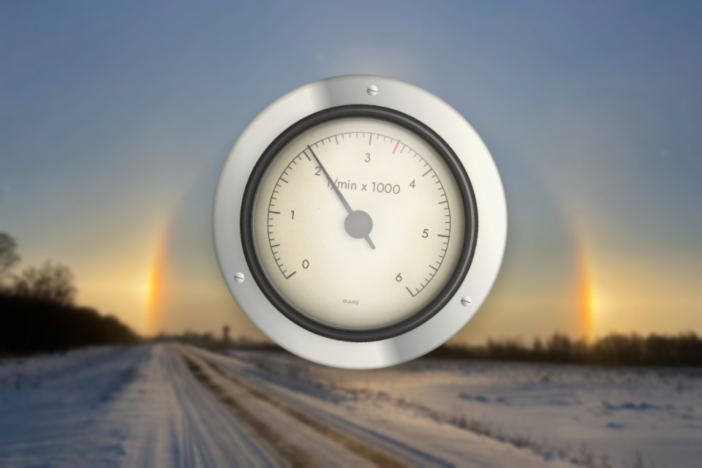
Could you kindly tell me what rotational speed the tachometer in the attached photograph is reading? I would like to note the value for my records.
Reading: 2100 rpm
